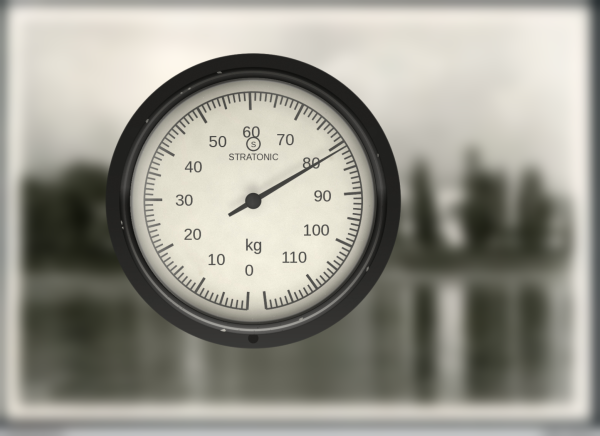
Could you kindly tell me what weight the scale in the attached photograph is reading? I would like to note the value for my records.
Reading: 81 kg
